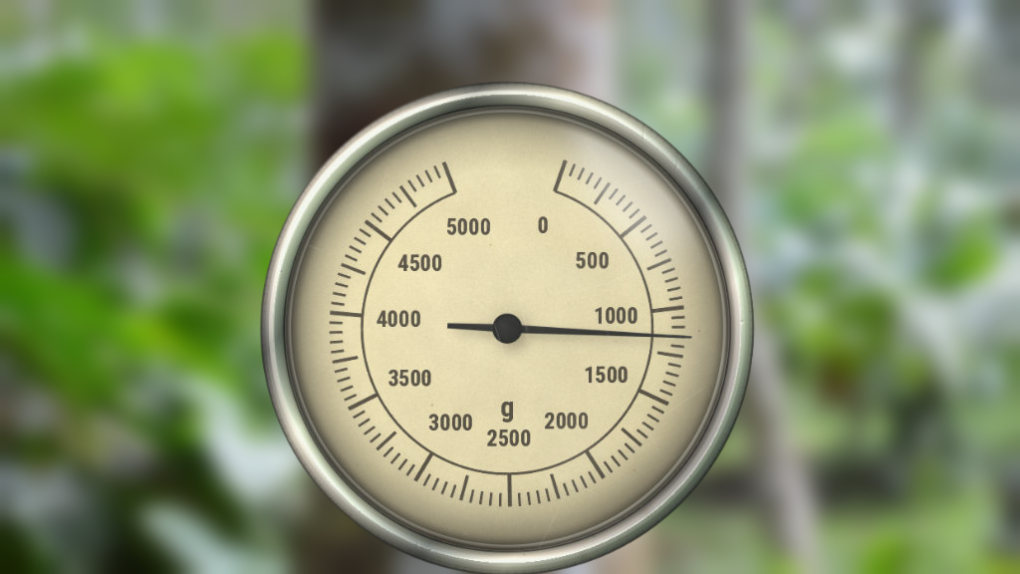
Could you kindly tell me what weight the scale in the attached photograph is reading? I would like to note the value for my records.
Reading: 1150 g
